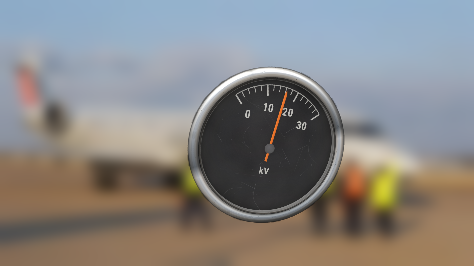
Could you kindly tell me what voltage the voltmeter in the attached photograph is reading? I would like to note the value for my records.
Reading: 16 kV
